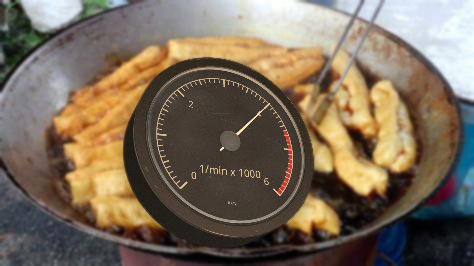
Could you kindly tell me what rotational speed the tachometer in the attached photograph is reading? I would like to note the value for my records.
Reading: 4000 rpm
